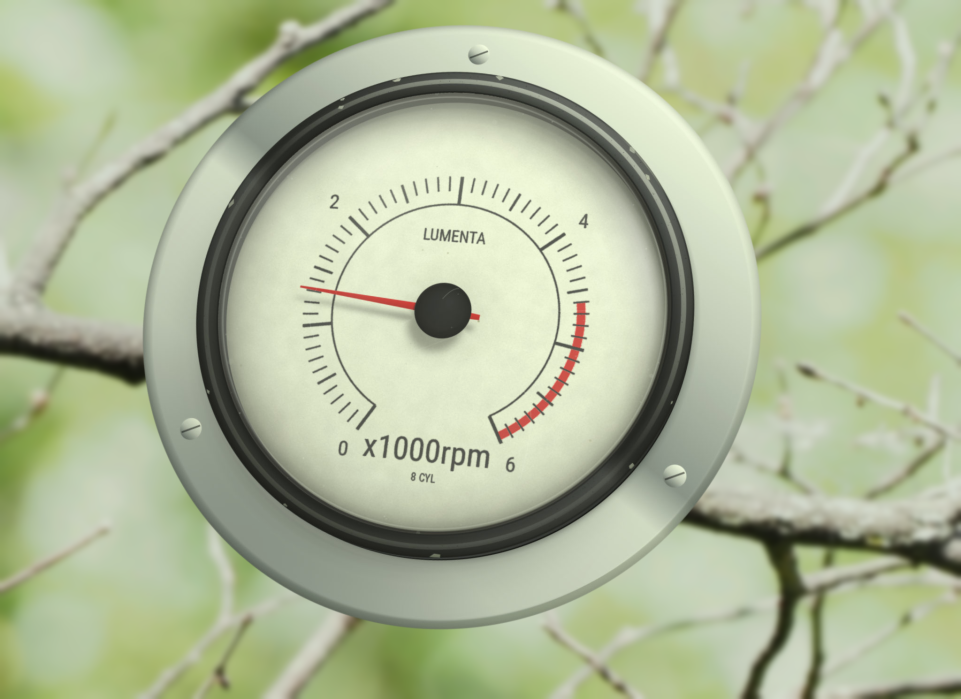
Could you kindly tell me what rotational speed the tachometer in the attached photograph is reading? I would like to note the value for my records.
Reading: 1300 rpm
